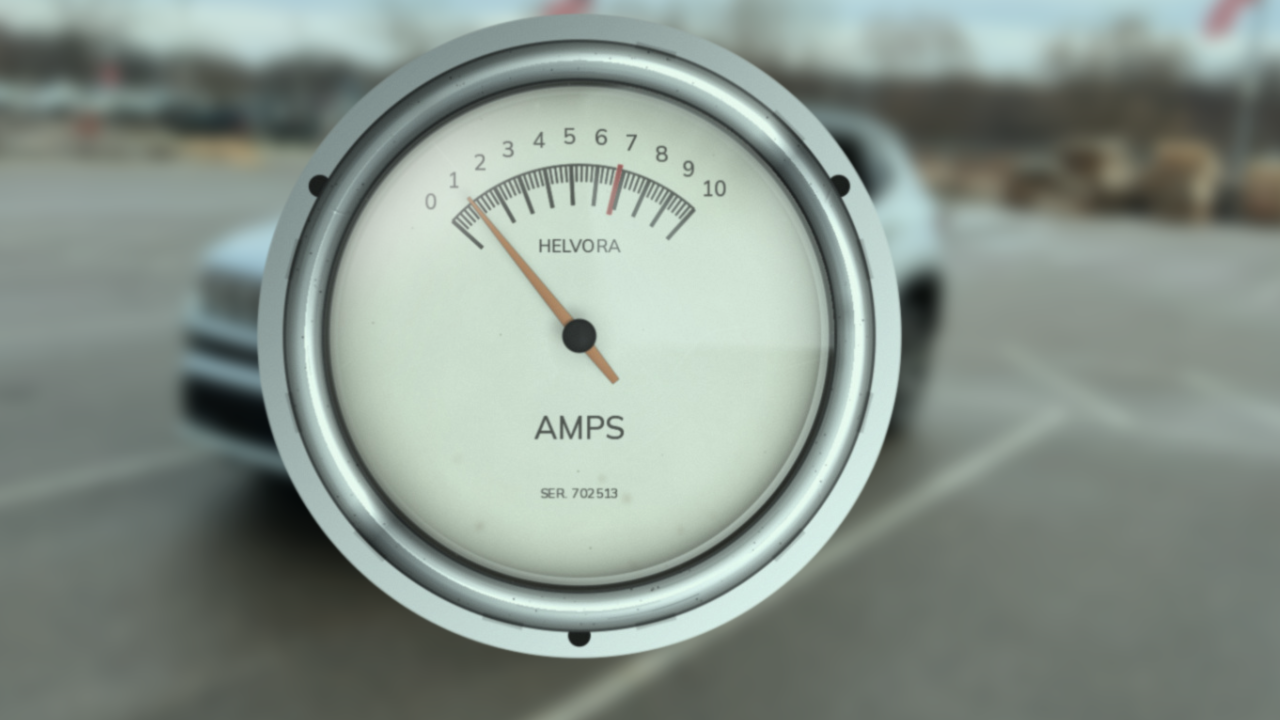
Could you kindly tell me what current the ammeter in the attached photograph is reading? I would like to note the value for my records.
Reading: 1 A
